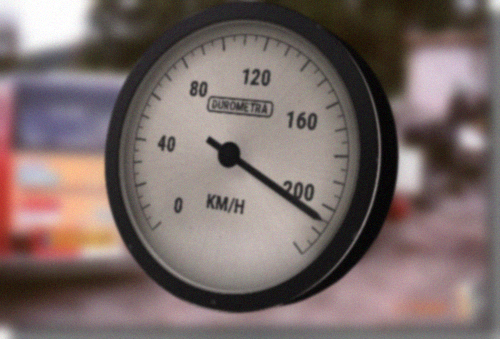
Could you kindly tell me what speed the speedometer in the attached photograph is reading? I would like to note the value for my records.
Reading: 205 km/h
